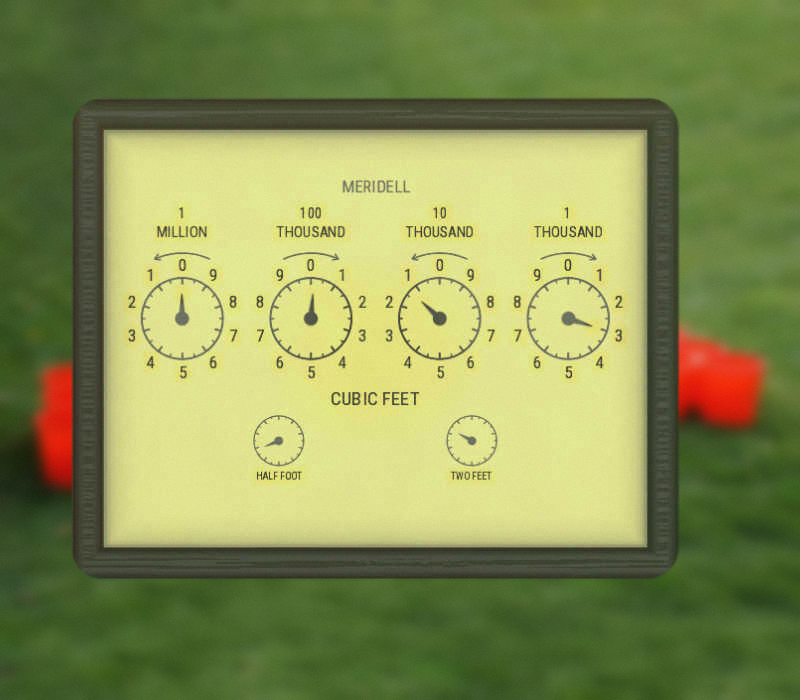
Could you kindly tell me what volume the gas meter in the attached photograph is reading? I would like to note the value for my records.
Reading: 1300 ft³
